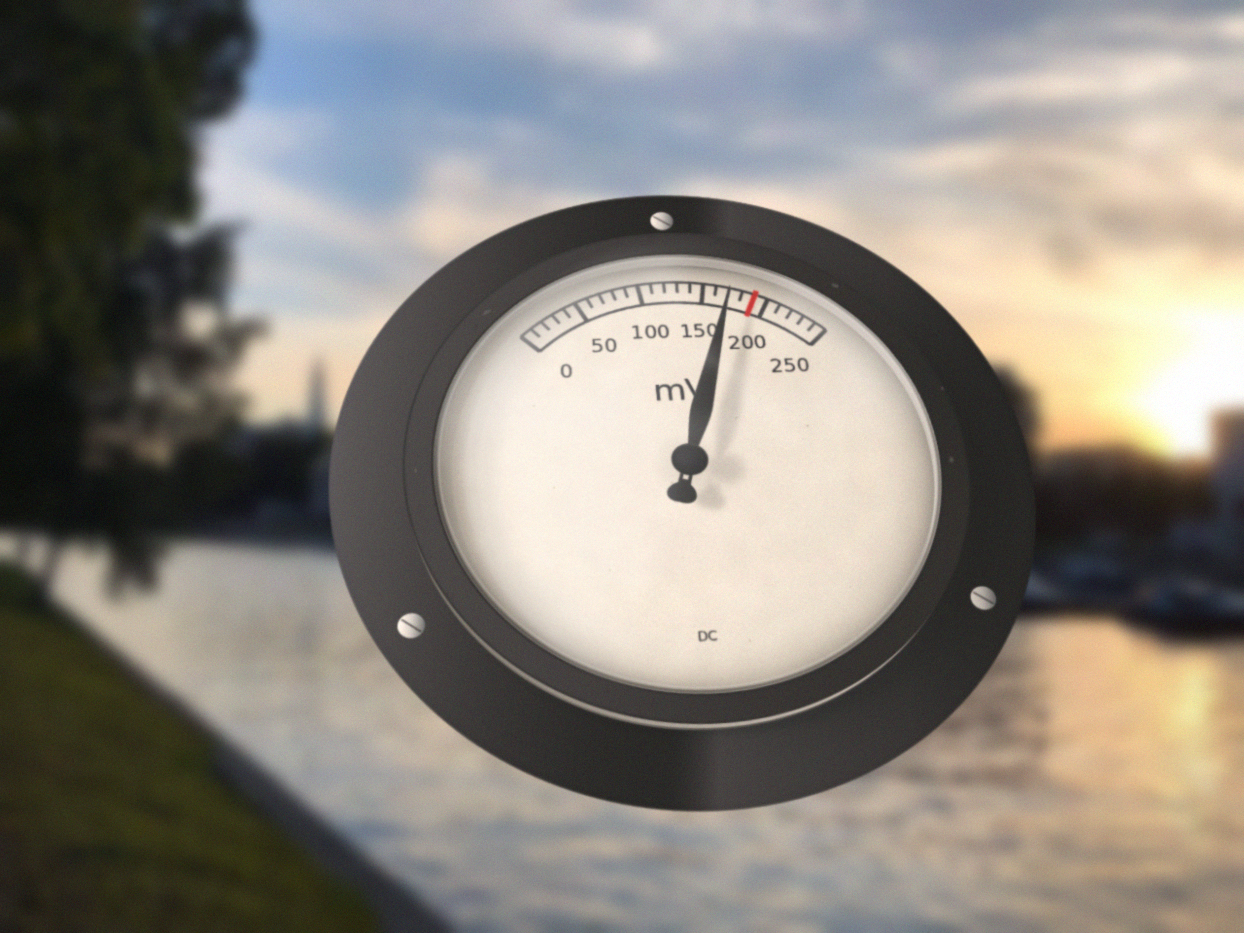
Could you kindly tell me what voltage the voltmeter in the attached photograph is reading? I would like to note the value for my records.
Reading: 170 mV
